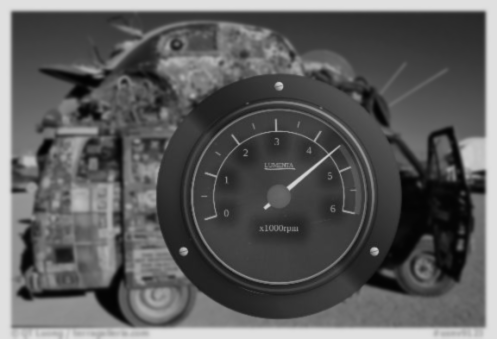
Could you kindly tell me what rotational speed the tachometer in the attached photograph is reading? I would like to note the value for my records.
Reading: 4500 rpm
